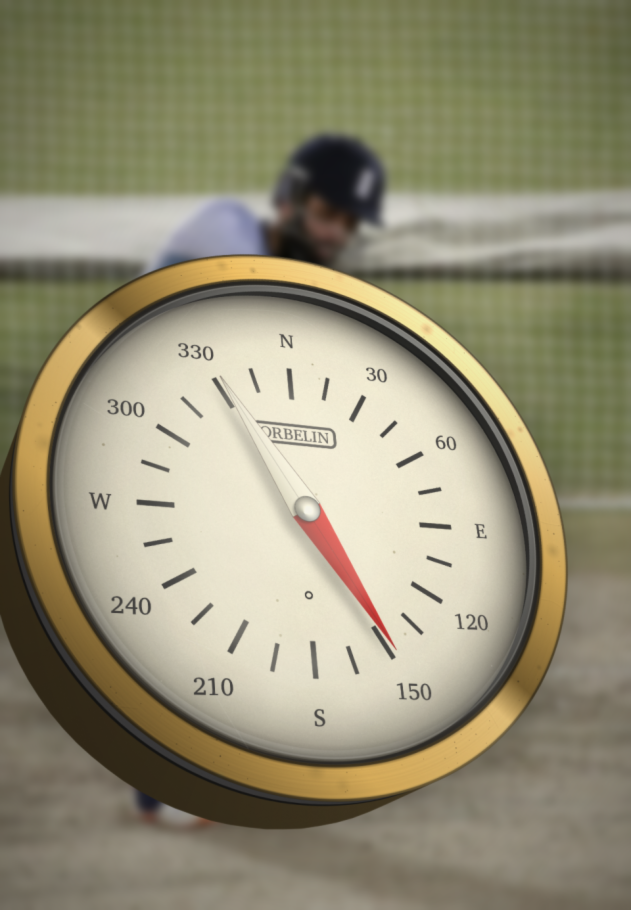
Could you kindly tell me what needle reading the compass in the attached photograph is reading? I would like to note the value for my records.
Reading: 150 °
